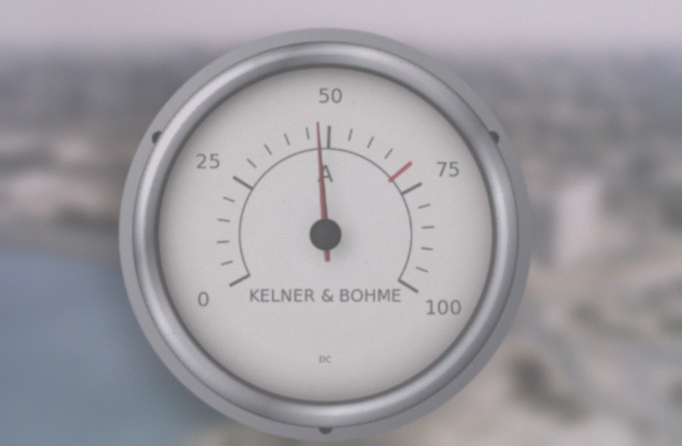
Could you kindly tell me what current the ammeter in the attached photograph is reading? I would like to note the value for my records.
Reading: 47.5 A
